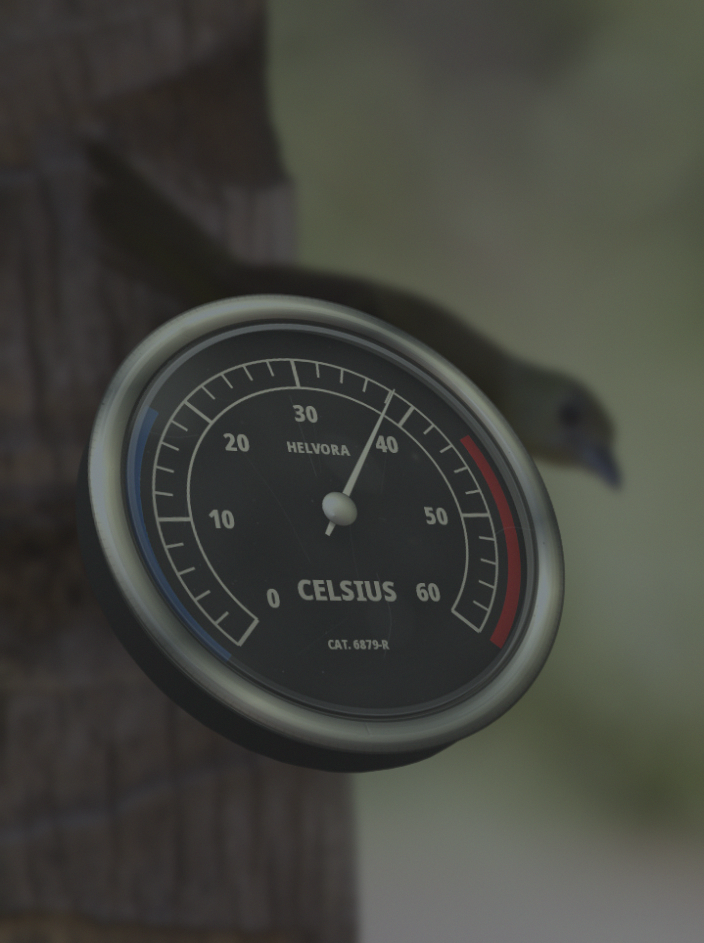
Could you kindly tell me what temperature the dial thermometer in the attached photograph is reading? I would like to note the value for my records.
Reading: 38 °C
